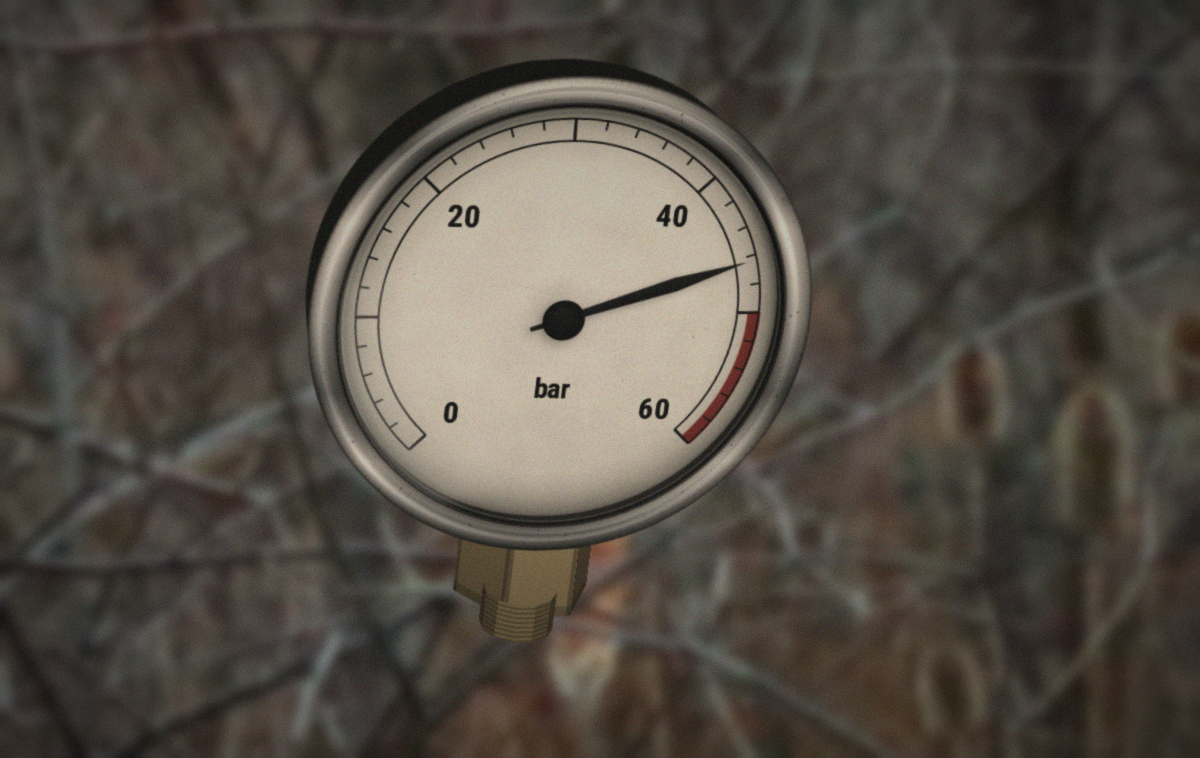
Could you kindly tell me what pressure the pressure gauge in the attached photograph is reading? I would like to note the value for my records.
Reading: 46 bar
